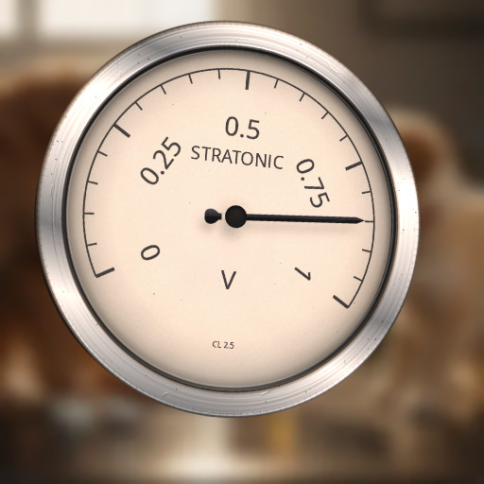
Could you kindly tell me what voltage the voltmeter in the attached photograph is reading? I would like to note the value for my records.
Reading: 0.85 V
